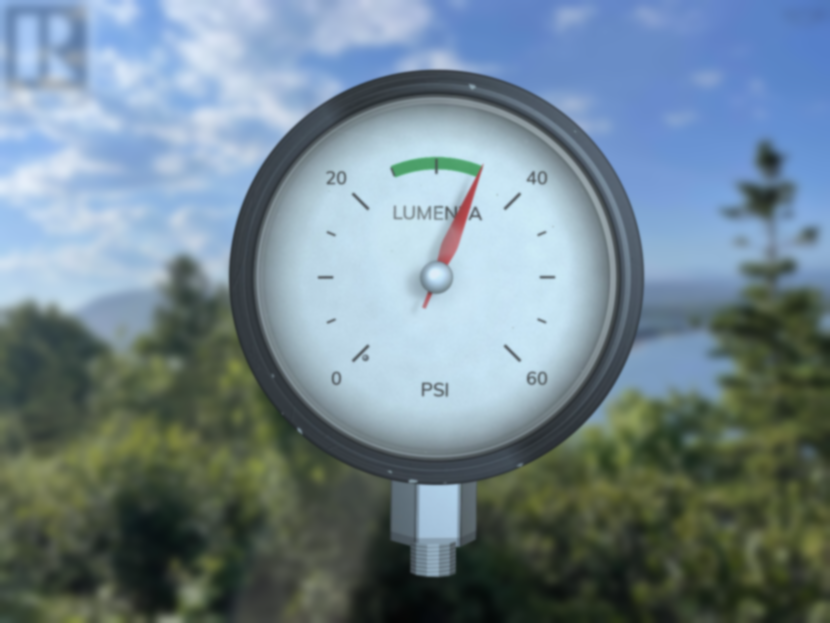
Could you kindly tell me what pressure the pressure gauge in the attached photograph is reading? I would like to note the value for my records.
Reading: 35 psi
